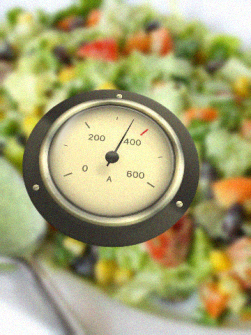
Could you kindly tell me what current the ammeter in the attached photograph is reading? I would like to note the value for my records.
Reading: 350 A
